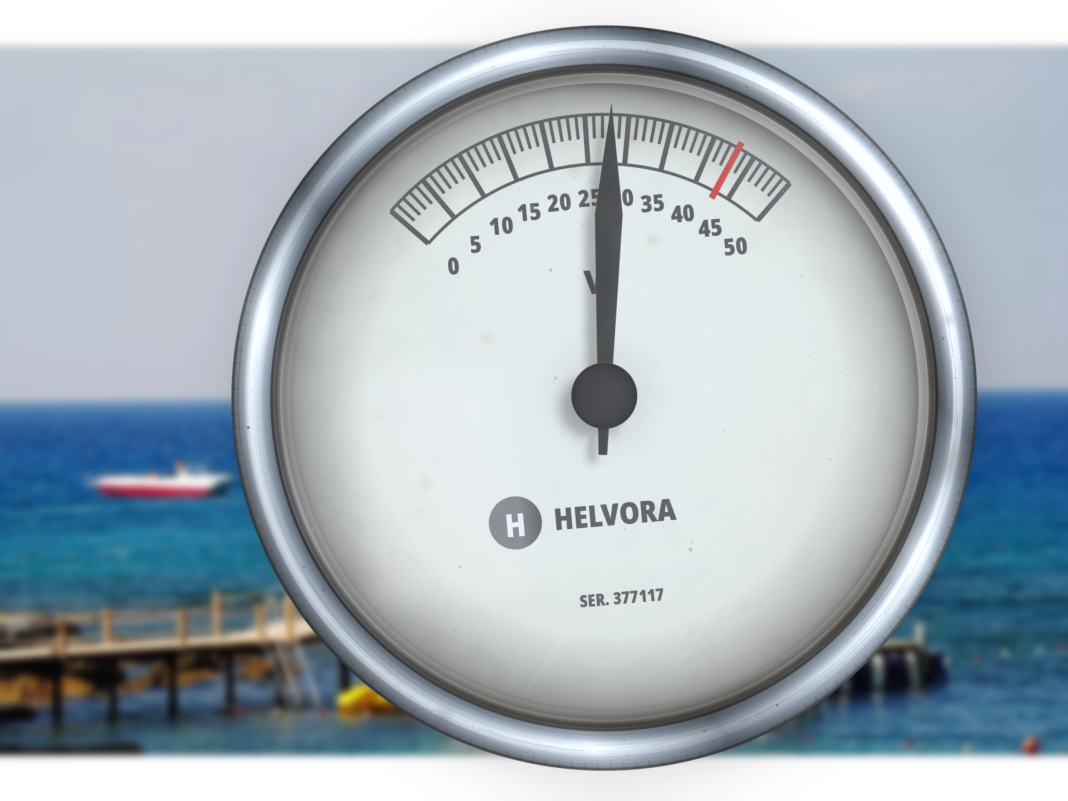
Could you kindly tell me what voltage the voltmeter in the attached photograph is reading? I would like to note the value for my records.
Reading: 28 V
